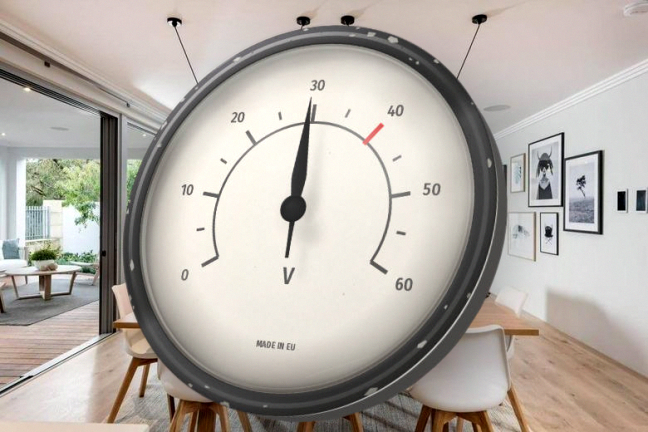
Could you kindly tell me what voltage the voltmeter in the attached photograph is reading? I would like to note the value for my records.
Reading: 30 V
